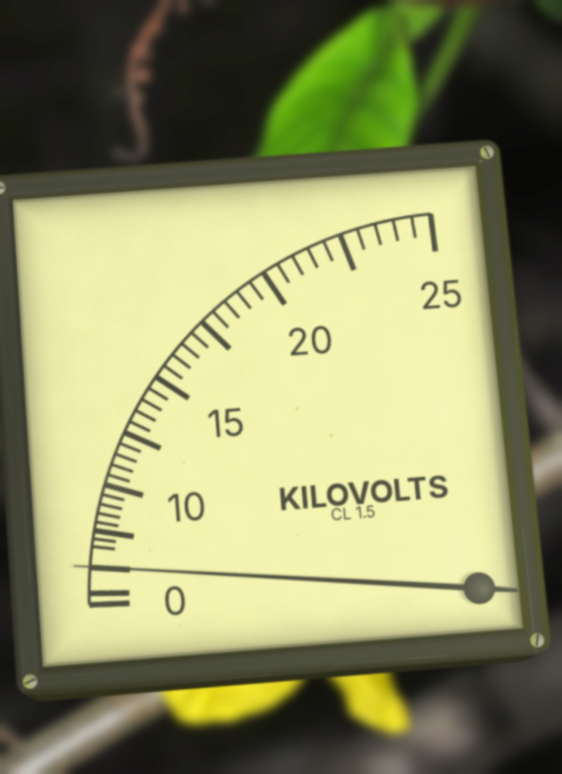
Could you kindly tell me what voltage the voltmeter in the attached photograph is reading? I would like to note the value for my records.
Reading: 5 kV
